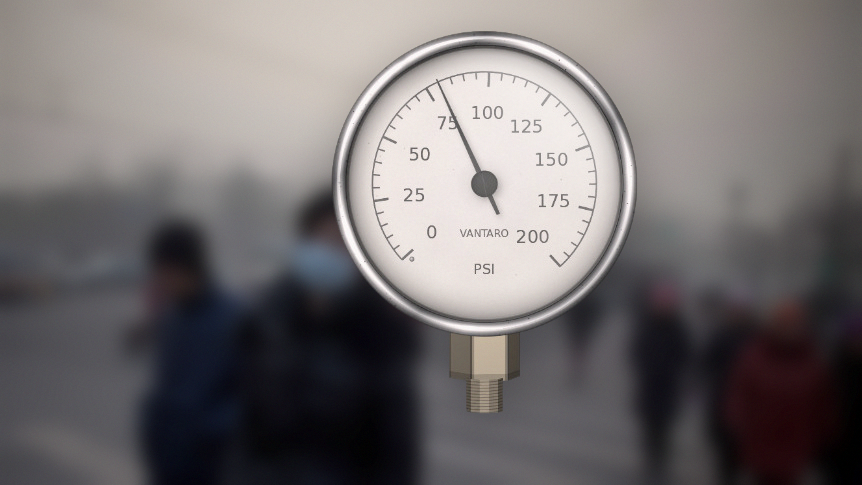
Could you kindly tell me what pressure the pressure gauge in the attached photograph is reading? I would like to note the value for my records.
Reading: 80 psi
